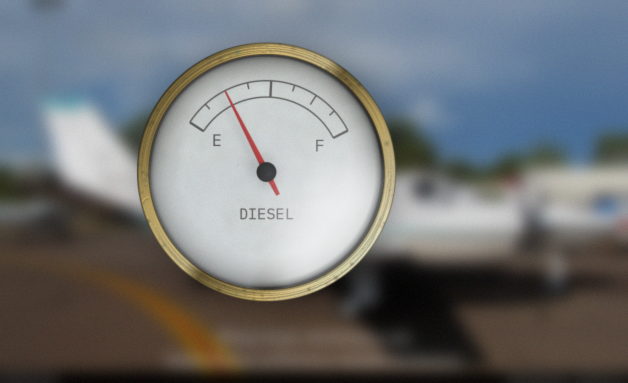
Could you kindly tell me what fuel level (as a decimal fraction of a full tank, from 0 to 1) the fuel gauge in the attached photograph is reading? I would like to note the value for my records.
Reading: 0.25
